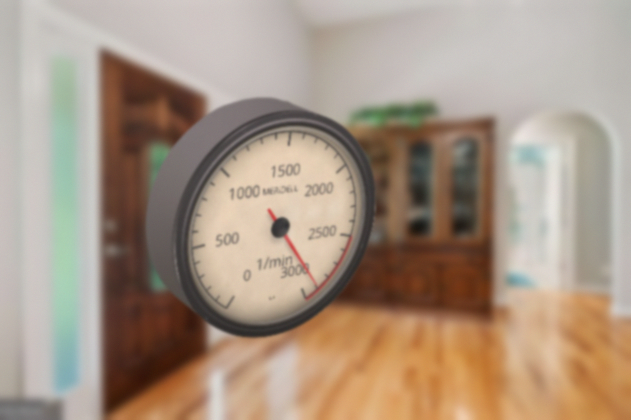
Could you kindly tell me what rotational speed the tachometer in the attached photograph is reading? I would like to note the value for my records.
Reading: 2900 rpm
